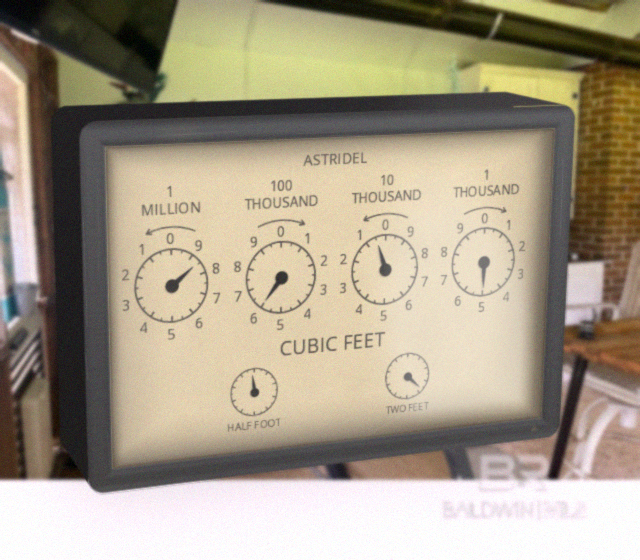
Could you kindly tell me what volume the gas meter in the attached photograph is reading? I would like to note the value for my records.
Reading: 860500 ft³
